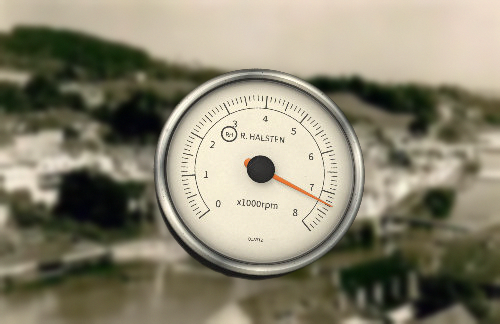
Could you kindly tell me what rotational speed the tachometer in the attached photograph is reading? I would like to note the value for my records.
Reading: 7300 rpm
